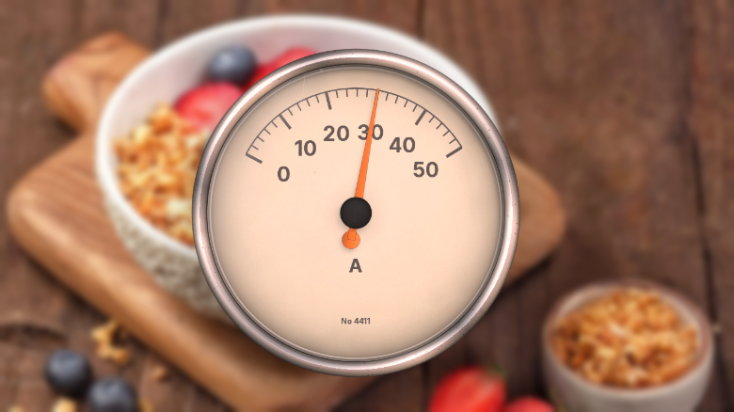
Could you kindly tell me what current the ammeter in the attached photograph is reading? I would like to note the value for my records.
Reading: 30 A
